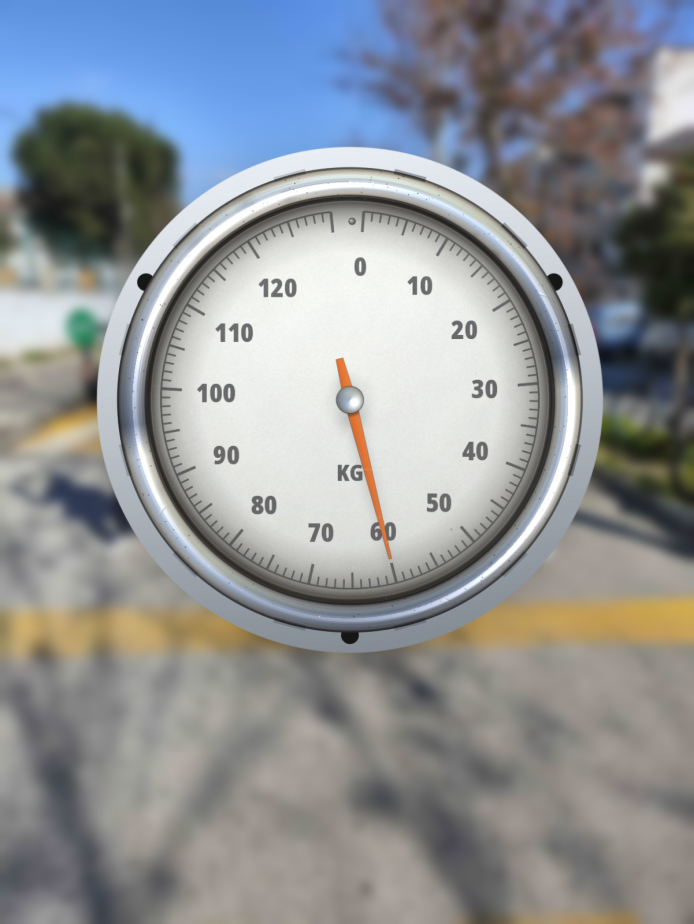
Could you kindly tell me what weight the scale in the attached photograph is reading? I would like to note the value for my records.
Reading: 60 kg
